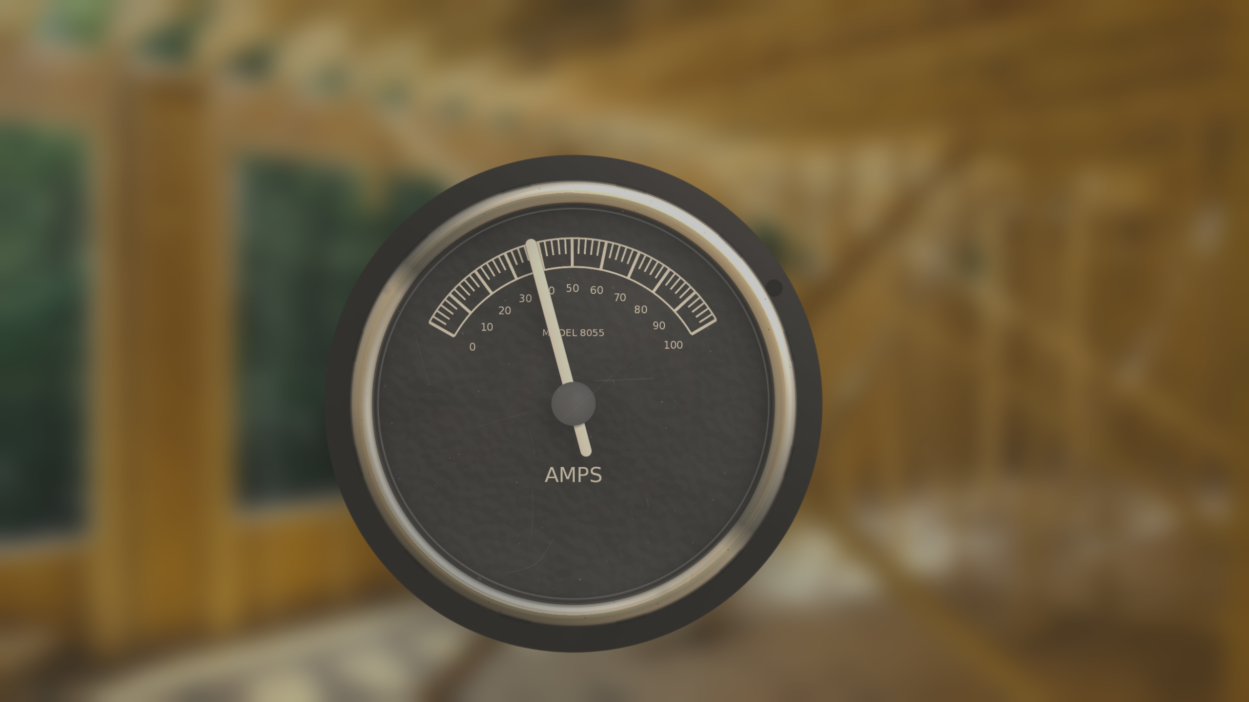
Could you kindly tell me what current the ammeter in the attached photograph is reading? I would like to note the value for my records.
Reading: 38 A
